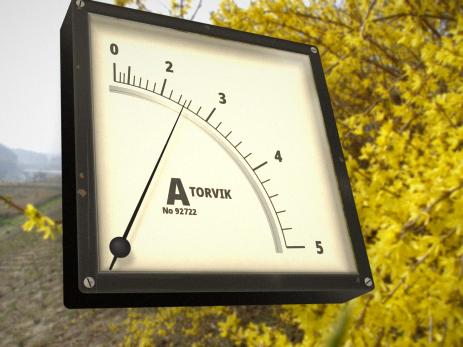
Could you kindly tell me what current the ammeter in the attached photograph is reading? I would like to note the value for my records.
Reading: 2.5 A
